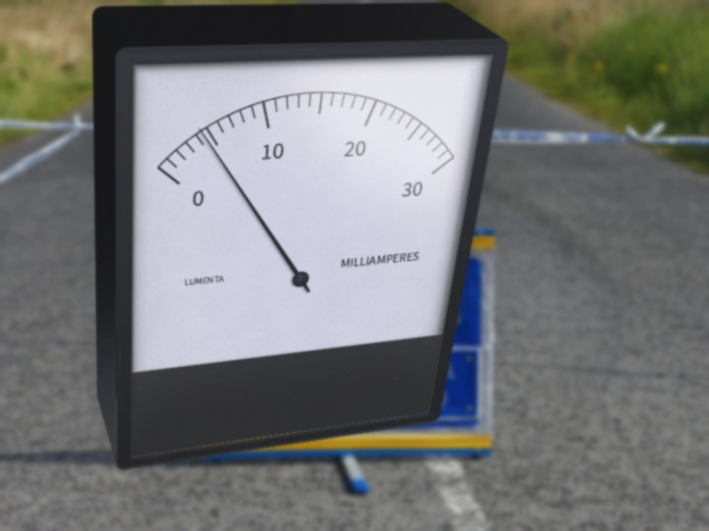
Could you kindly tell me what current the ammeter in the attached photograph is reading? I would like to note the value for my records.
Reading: 4.5 mA
